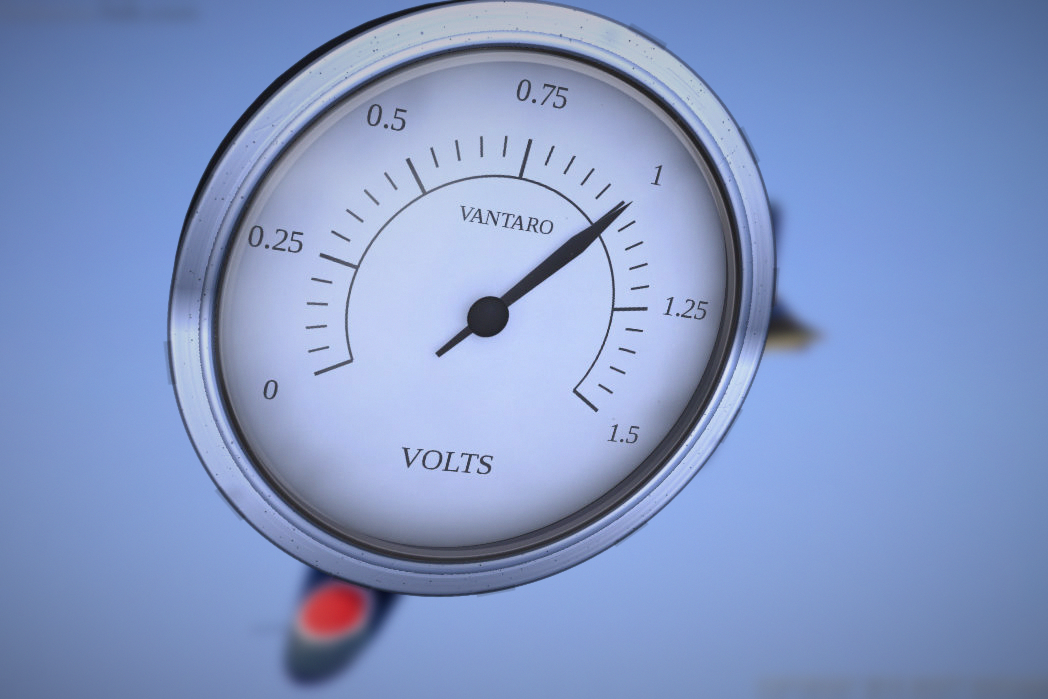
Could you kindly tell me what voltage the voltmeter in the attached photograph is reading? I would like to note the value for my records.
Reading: 1 V
